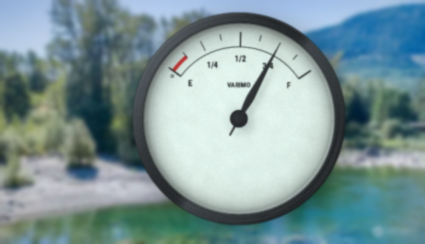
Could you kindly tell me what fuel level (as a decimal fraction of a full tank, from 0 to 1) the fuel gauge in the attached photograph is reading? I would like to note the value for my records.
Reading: 0.75
